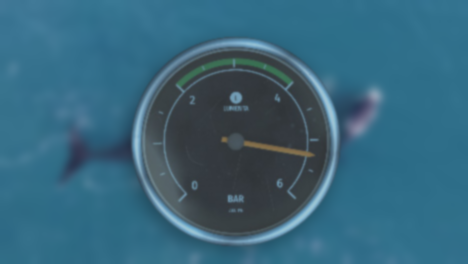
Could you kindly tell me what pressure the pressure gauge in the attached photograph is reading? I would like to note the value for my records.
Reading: 5.25 bar
